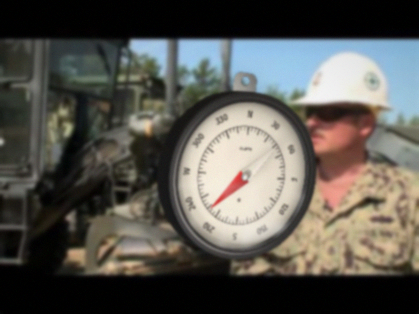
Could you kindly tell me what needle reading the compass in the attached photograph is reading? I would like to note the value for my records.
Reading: 225 °
